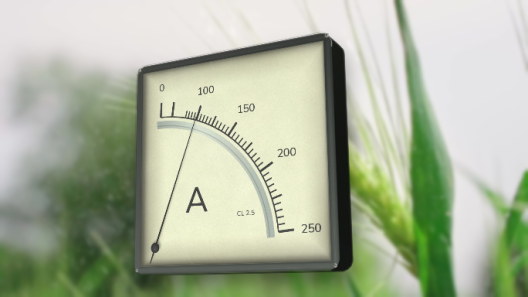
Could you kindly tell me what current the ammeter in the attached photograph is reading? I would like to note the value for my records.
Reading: 100 A
